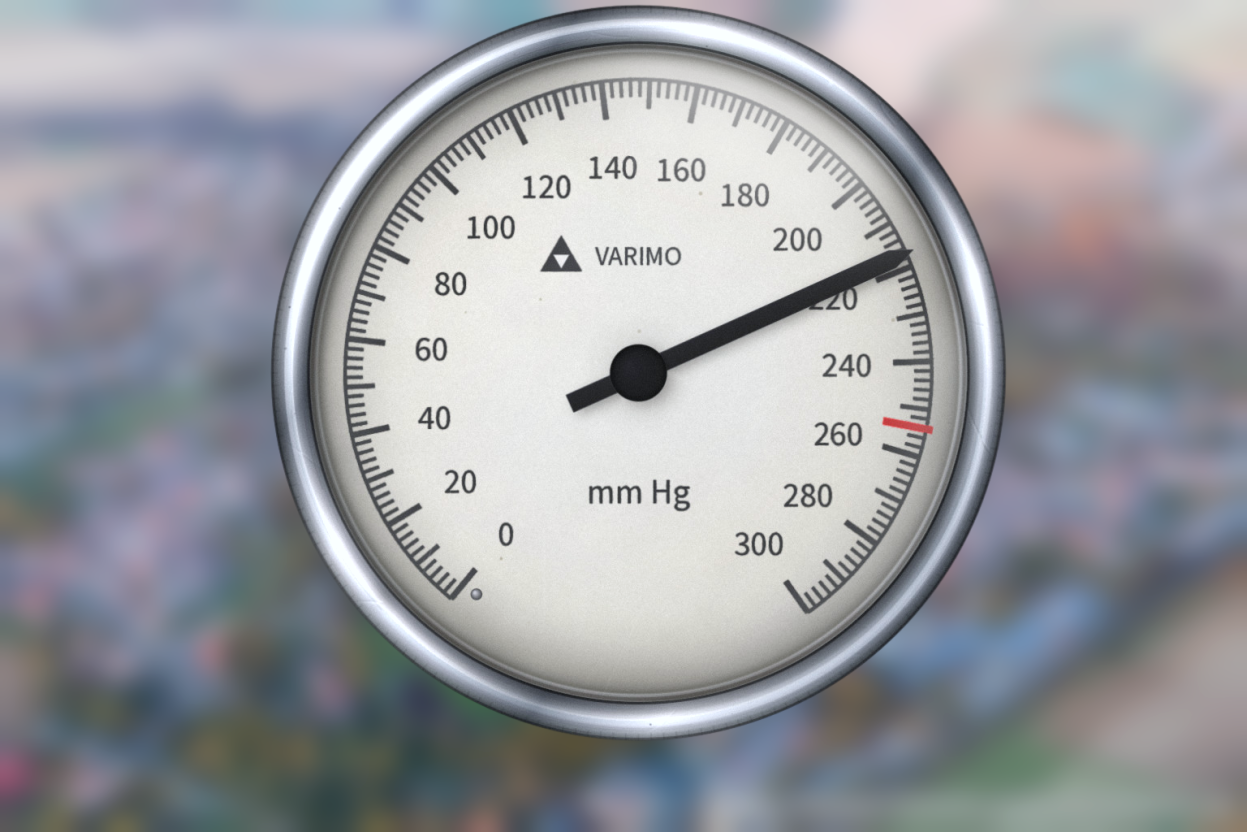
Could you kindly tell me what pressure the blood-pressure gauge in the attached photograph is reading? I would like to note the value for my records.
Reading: 217 mmHg
